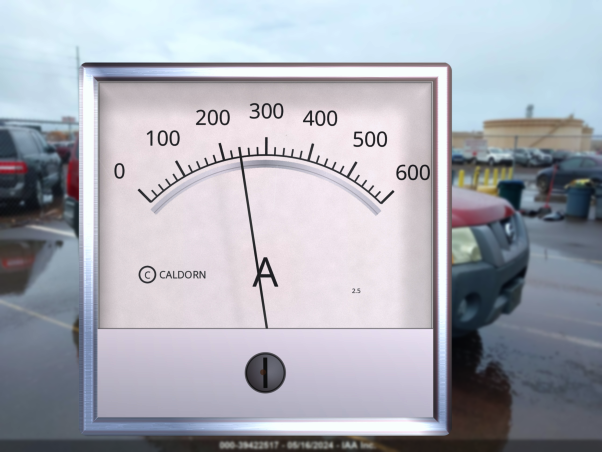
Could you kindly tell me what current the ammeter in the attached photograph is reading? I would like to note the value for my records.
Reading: 240 A
